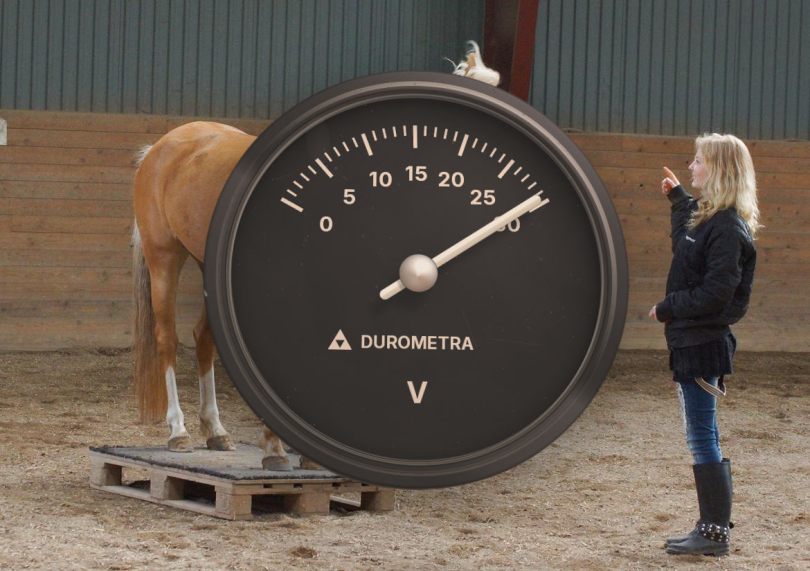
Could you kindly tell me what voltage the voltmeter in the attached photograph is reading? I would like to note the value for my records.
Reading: 29.5 V
